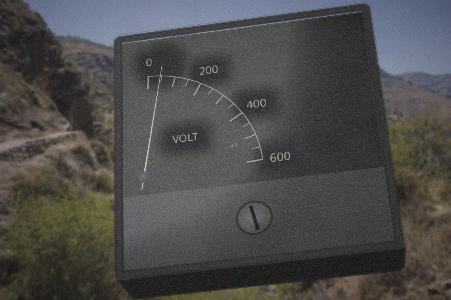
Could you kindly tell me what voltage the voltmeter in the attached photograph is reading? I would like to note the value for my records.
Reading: 50 V
